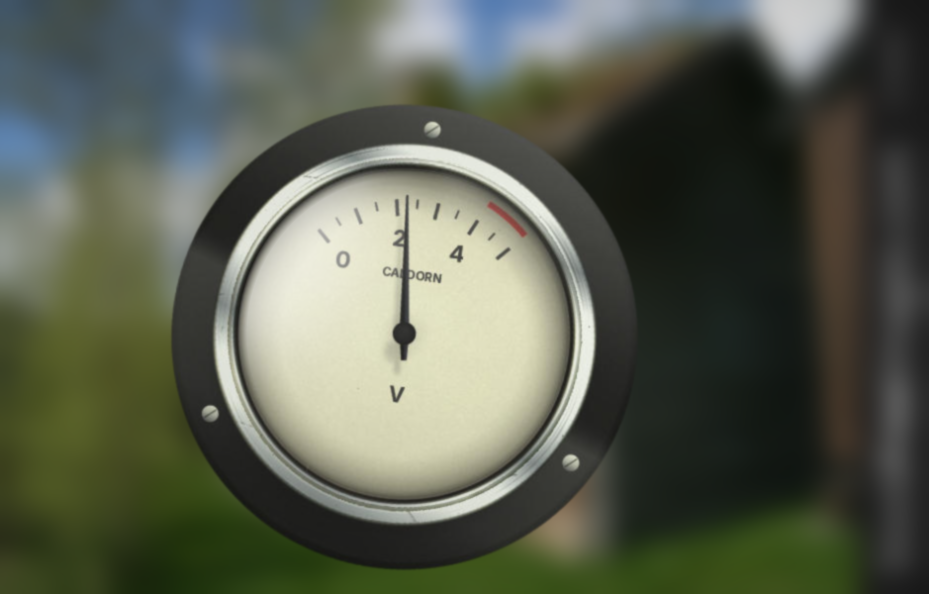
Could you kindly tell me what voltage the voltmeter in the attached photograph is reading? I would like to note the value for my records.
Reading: 2.25 V
